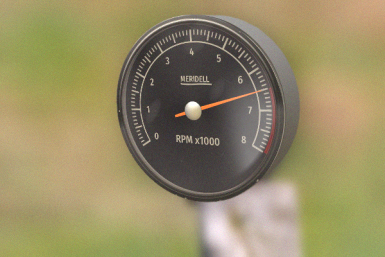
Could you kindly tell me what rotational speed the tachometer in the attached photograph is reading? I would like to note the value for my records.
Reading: 6500 rpm
